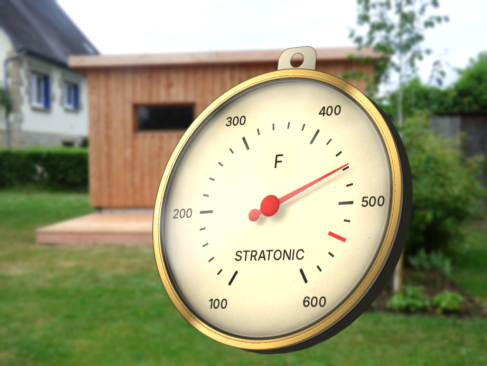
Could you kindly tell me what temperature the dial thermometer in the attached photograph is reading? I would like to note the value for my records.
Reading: 460 °F
